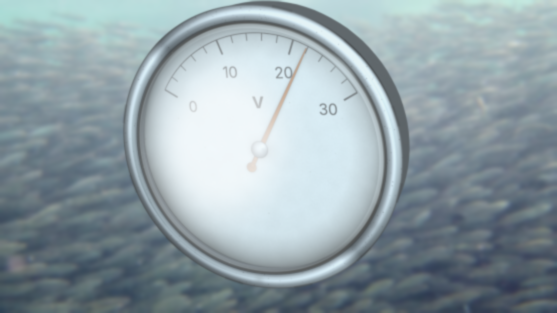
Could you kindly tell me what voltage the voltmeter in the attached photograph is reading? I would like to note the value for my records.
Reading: 22 V
